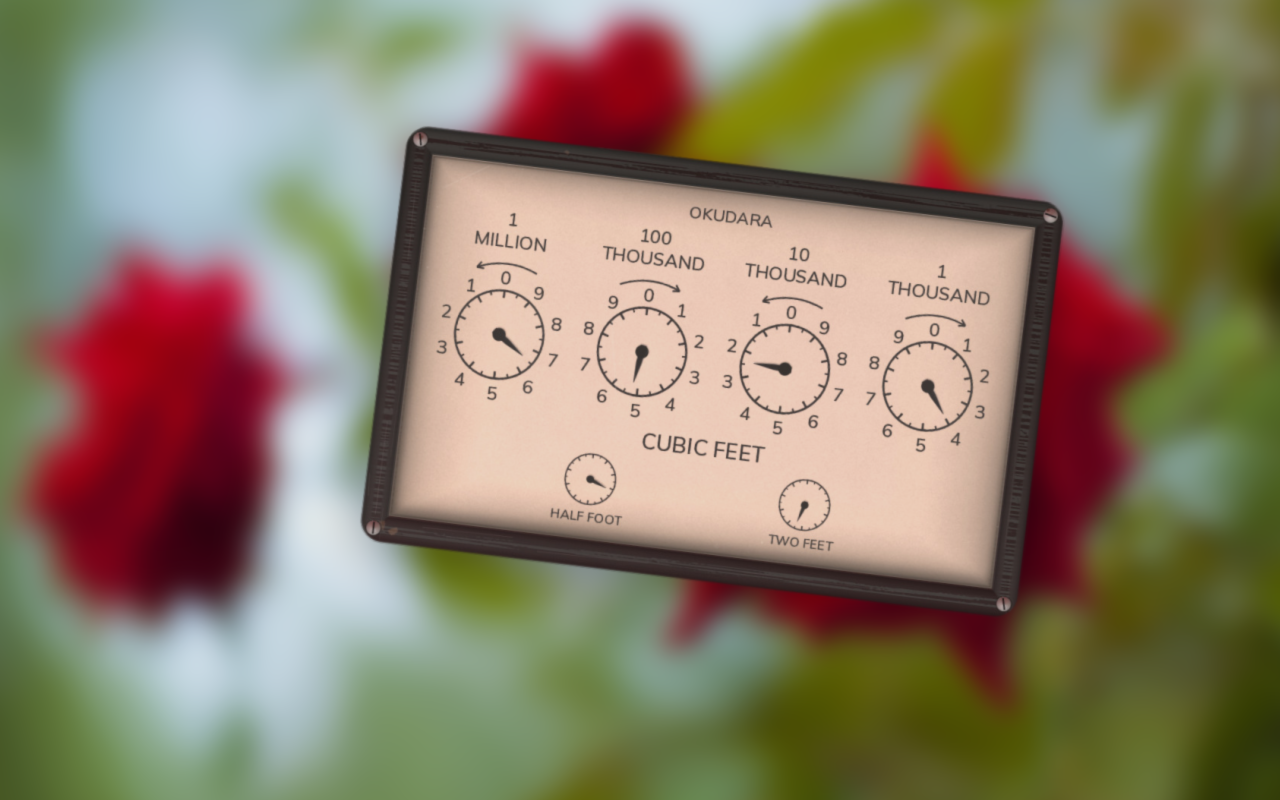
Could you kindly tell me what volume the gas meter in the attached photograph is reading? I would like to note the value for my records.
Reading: 652400 ft³
